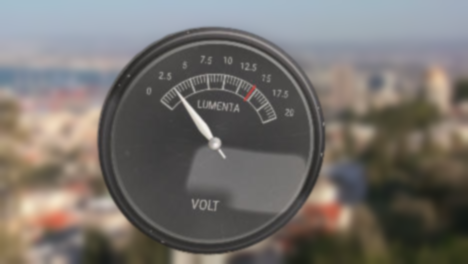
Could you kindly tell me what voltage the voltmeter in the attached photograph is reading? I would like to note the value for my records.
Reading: 2.5 V
